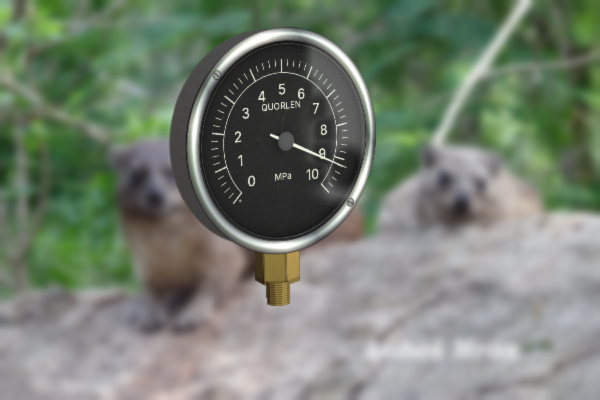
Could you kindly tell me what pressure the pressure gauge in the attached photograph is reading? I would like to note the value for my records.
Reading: 9.2 MPa
